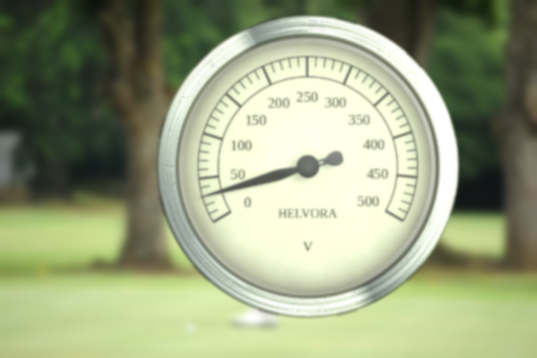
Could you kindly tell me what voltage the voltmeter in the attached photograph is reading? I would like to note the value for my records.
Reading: 30 V
